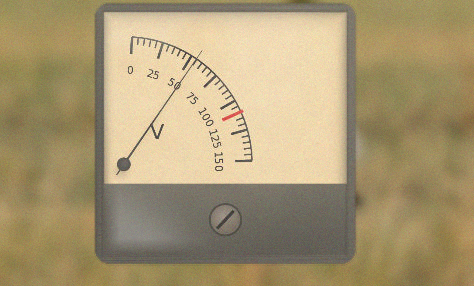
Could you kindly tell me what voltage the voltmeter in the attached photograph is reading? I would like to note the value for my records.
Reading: 55 V
